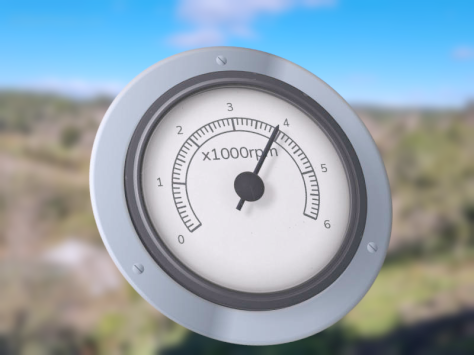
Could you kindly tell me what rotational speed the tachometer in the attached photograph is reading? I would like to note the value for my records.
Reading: 3900 rpm
